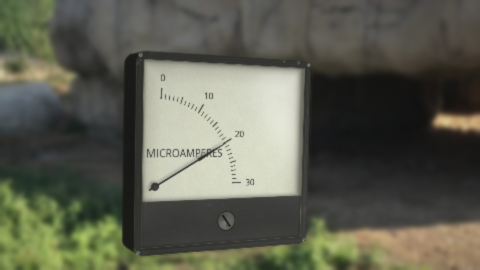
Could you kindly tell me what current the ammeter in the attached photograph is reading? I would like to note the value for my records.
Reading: 20 µA
